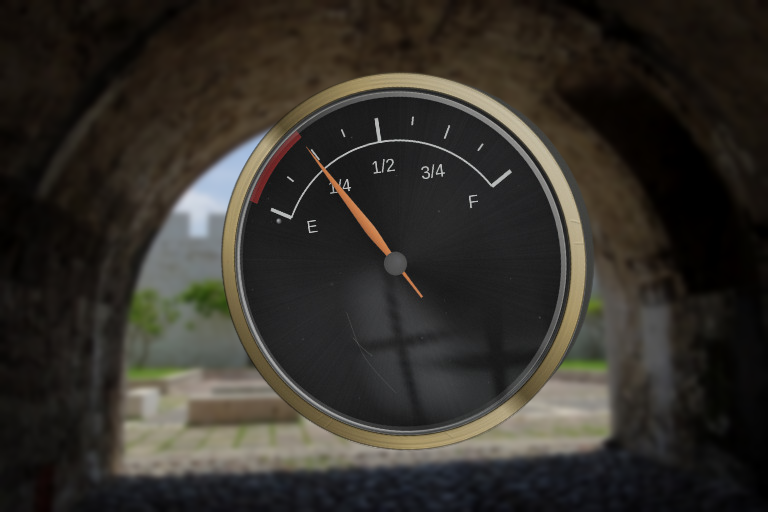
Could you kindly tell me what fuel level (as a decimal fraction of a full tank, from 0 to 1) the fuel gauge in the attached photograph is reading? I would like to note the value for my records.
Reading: 0.25
